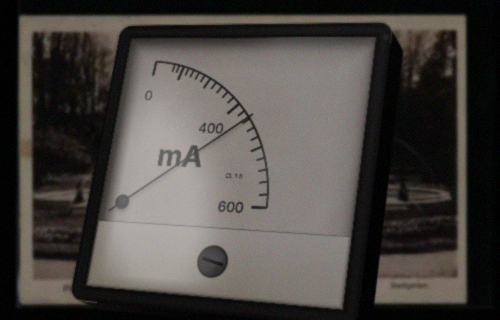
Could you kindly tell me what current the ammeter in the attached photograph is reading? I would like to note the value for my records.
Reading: 440 mA
